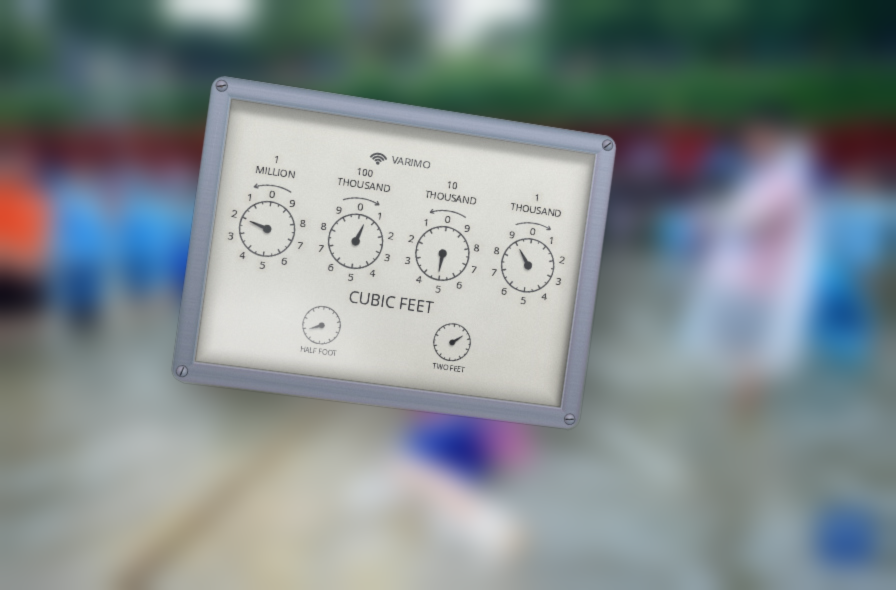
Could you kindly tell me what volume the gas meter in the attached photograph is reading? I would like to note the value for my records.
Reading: 204900 ft³
